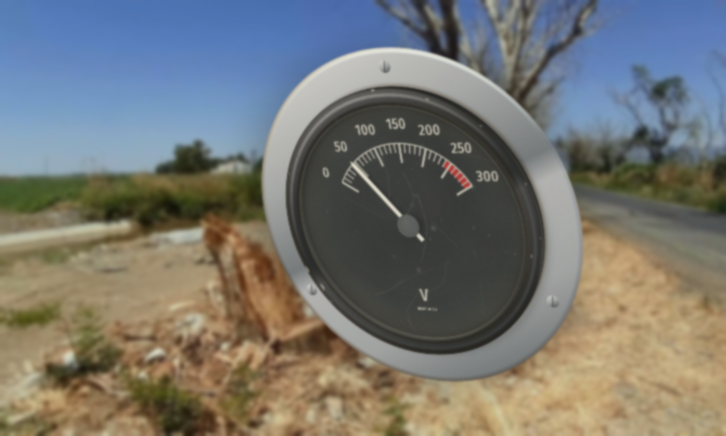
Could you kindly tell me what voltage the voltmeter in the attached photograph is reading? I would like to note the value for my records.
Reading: 50 V
